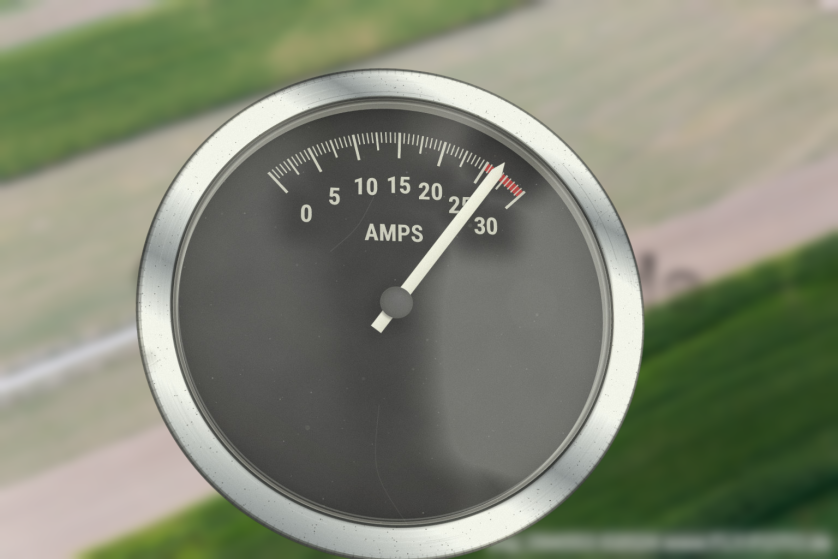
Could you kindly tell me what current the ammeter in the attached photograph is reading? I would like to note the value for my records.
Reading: 26.5 A
